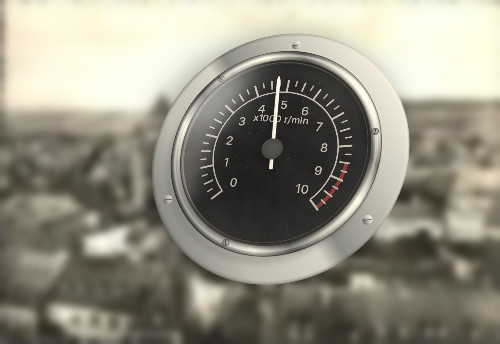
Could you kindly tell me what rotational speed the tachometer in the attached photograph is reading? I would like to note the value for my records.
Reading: 4750 rpm
